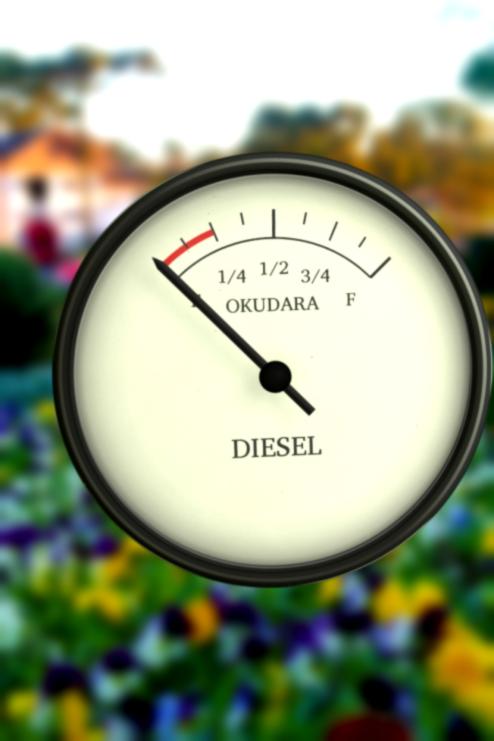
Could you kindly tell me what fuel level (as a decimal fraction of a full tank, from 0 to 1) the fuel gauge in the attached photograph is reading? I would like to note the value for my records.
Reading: 0
